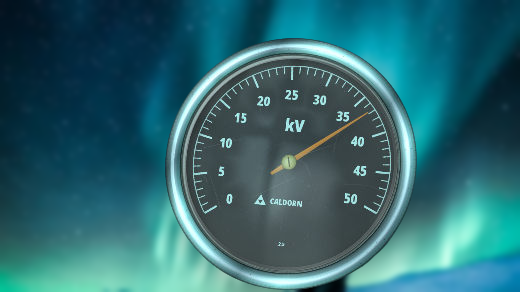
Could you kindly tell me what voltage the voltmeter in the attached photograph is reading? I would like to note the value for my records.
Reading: 37 kV
